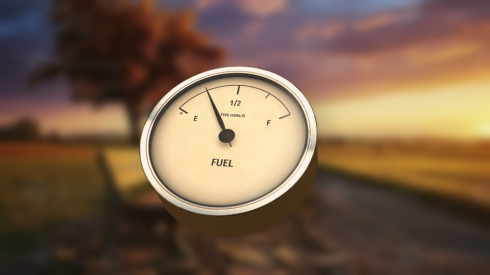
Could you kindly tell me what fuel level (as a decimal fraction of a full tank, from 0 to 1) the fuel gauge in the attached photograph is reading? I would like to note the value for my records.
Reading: 0.25
